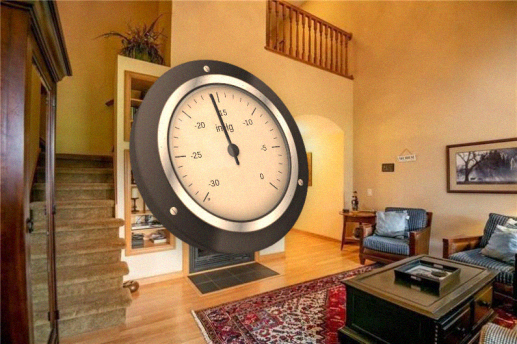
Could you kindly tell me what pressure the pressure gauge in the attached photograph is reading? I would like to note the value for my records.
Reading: -16 inHg
